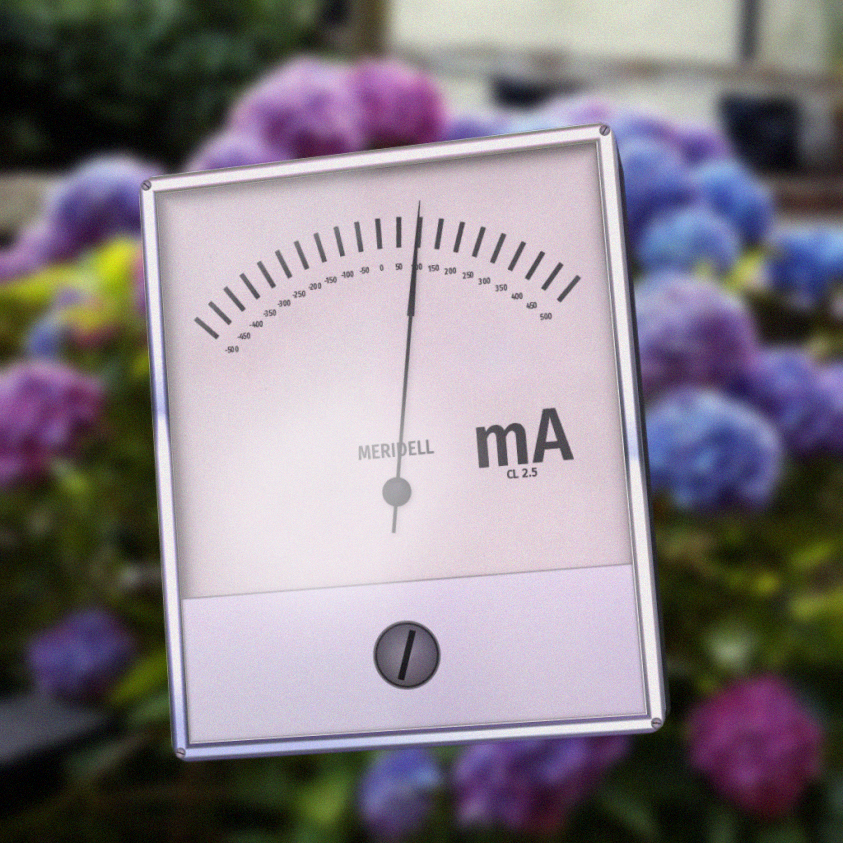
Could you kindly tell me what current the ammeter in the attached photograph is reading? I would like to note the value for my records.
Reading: 100 mA
